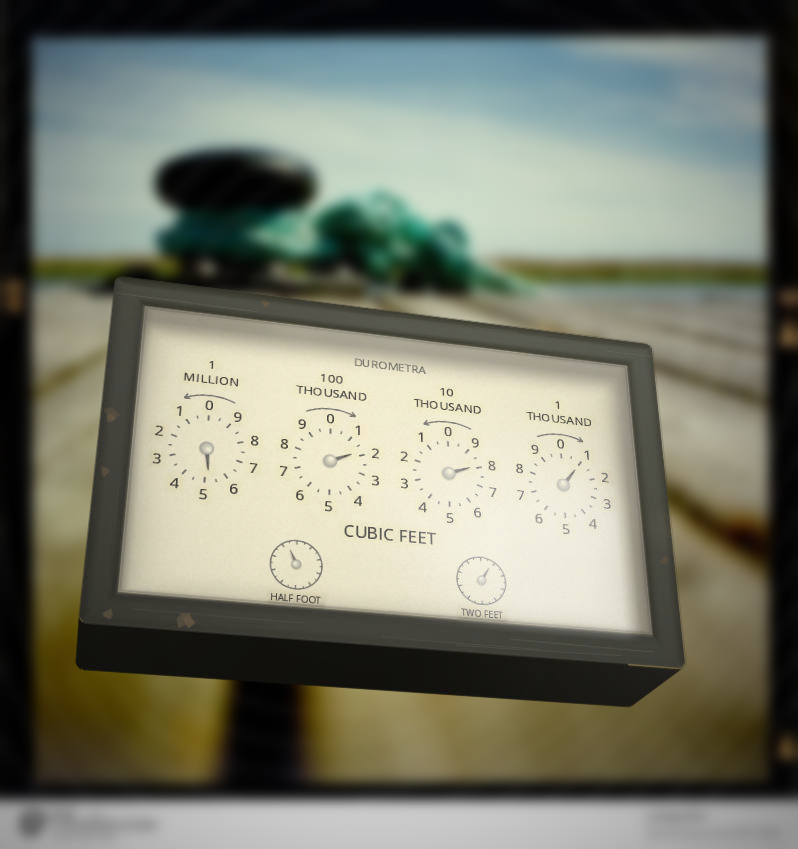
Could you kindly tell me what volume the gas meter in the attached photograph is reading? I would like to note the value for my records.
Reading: 518100 ft³
